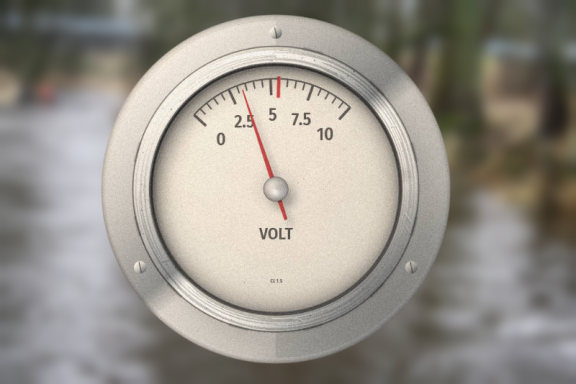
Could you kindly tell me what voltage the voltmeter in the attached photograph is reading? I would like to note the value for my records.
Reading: 3.25 V
